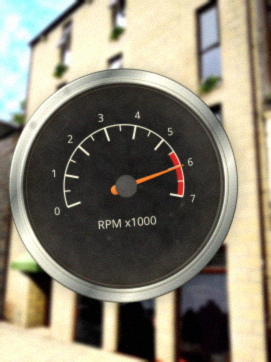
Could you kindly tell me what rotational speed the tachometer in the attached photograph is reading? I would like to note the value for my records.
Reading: 6000 rpm
